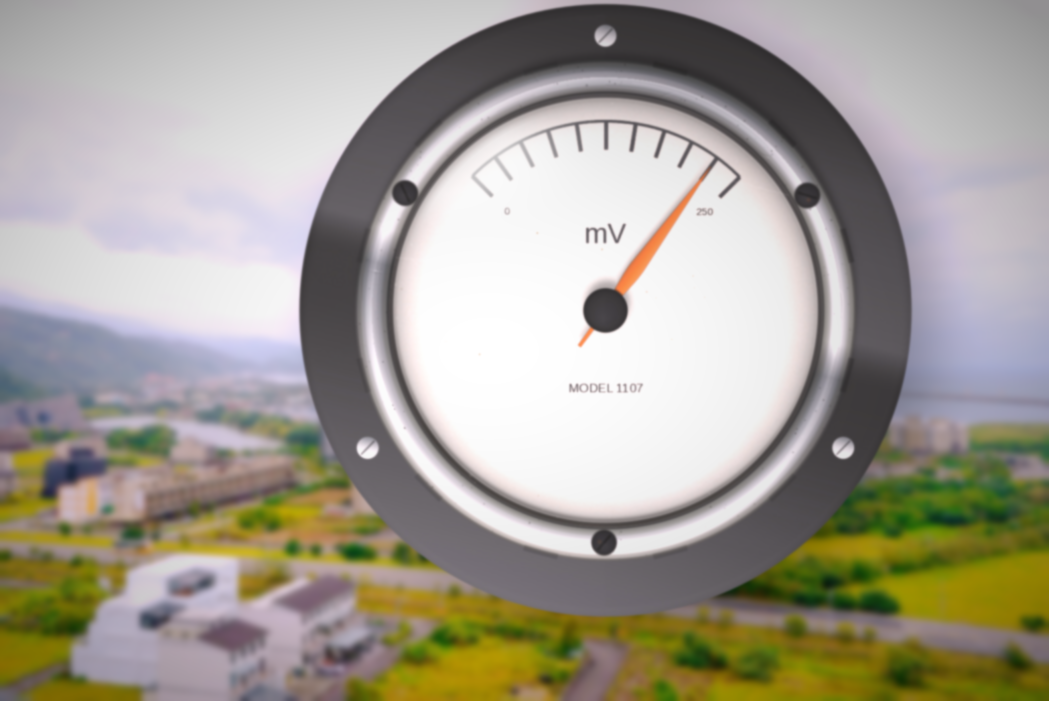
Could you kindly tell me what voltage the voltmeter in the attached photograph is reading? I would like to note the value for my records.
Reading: 225 mV
